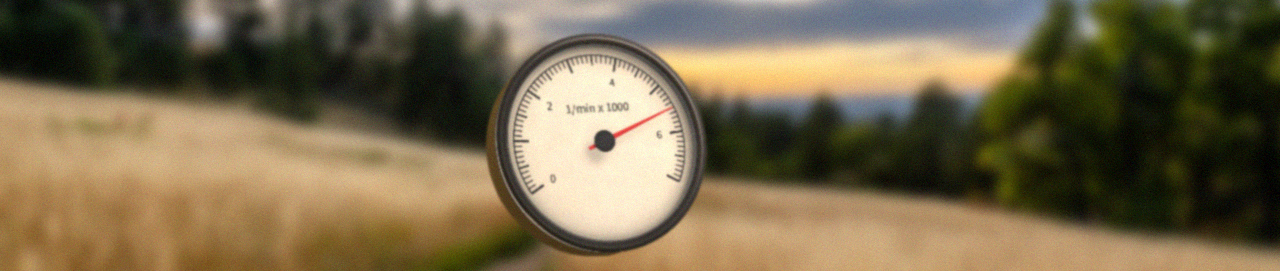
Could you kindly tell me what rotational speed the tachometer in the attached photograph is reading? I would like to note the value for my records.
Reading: 5500 rpm
